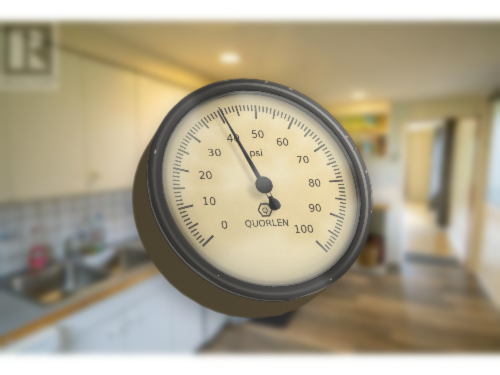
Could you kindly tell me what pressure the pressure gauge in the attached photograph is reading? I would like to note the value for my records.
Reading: 40 psi
